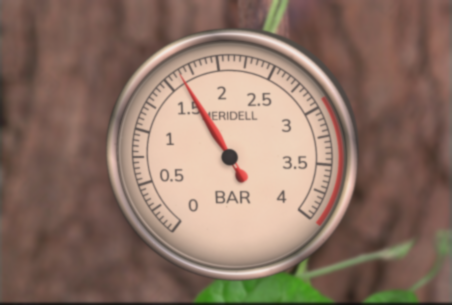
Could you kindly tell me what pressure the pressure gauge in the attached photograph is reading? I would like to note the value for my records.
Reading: 1.65 bar
